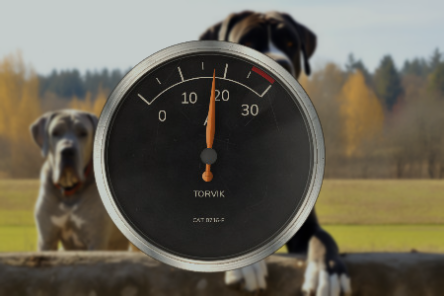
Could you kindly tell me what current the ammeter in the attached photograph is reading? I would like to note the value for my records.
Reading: 17.5 A
